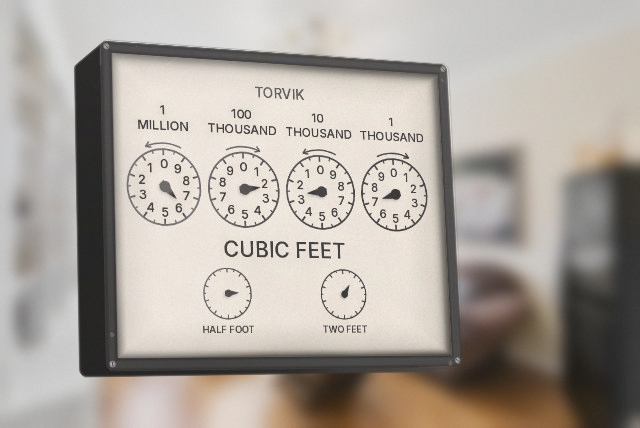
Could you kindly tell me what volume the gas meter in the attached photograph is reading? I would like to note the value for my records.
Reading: 622700 ft³
